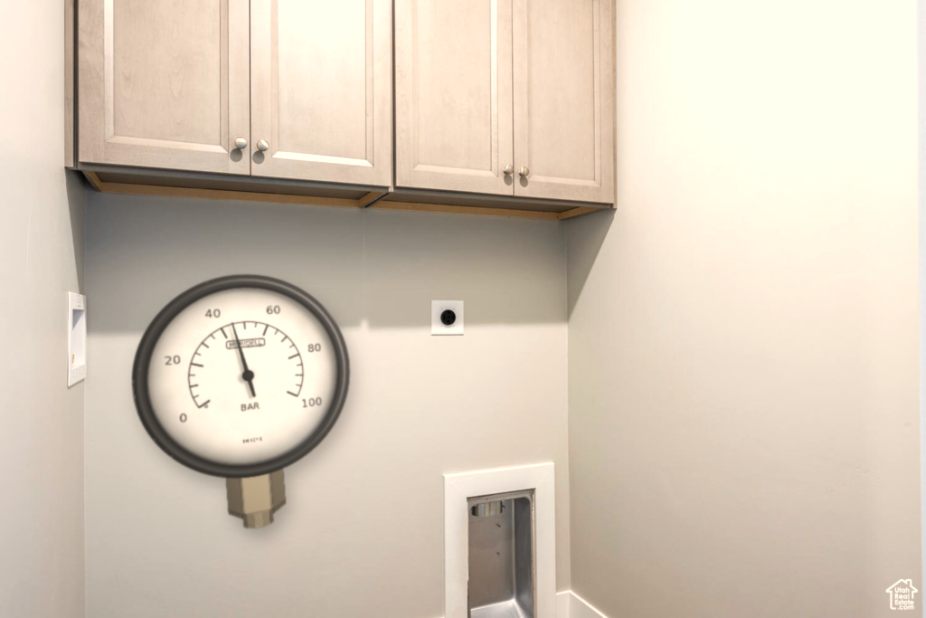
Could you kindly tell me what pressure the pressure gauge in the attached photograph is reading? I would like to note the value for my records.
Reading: 45 bar
